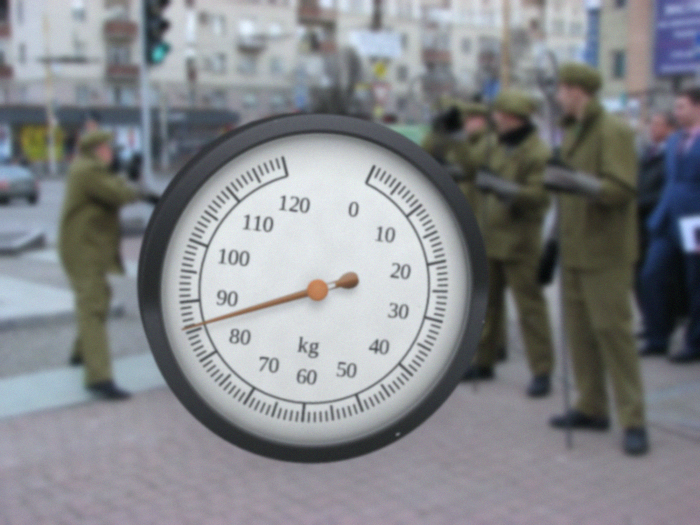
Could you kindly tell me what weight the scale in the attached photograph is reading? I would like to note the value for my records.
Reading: 86 kg
